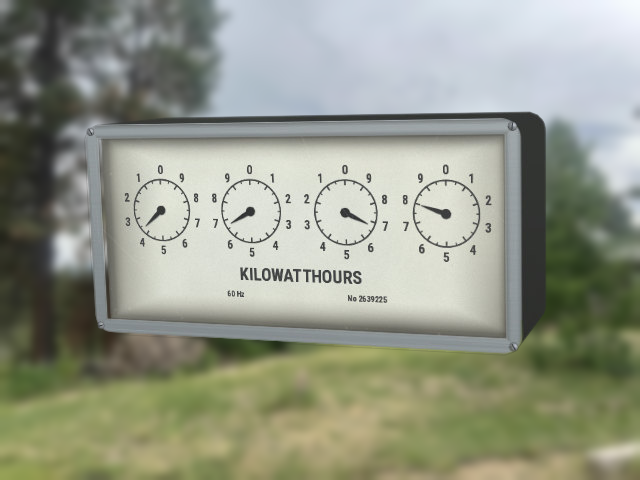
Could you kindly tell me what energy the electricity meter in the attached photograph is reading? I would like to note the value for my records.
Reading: 3668 kWh
